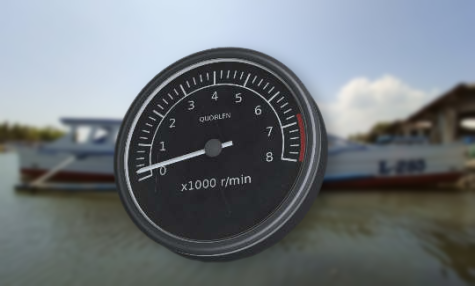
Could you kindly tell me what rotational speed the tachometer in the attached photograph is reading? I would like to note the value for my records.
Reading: 200 rpm
